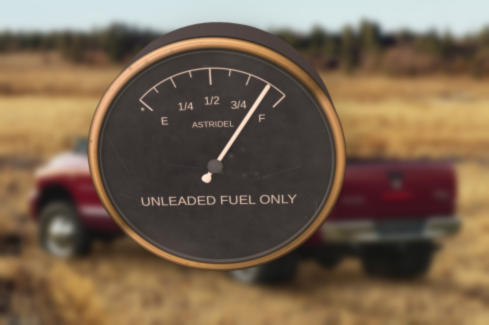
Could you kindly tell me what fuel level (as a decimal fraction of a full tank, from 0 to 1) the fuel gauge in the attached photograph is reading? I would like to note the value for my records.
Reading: 0.875
